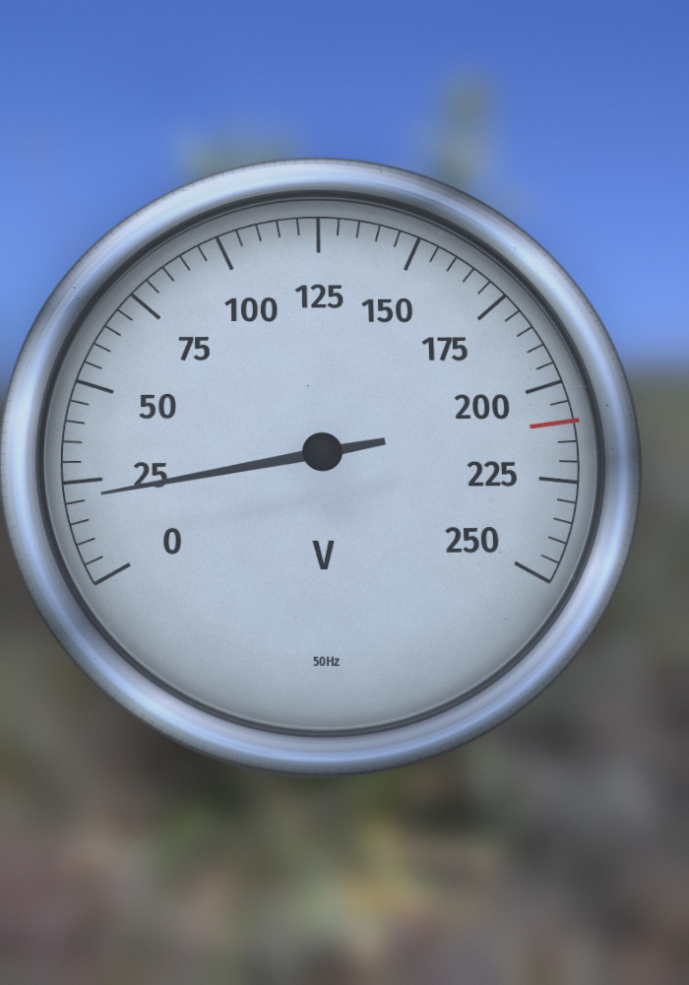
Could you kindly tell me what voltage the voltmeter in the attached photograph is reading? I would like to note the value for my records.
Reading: 20 V
